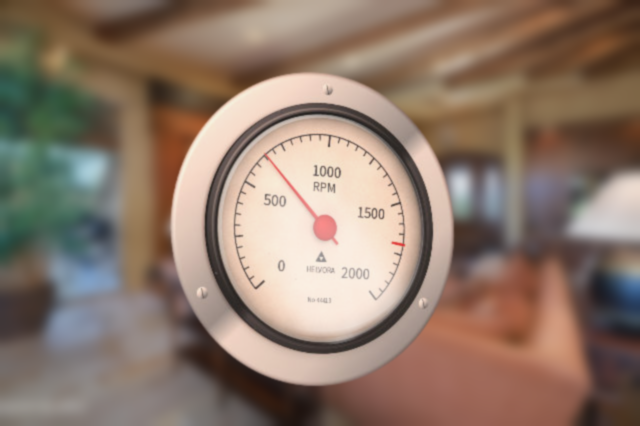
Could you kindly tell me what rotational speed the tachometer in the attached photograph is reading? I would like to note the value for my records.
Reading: 650 rpm
